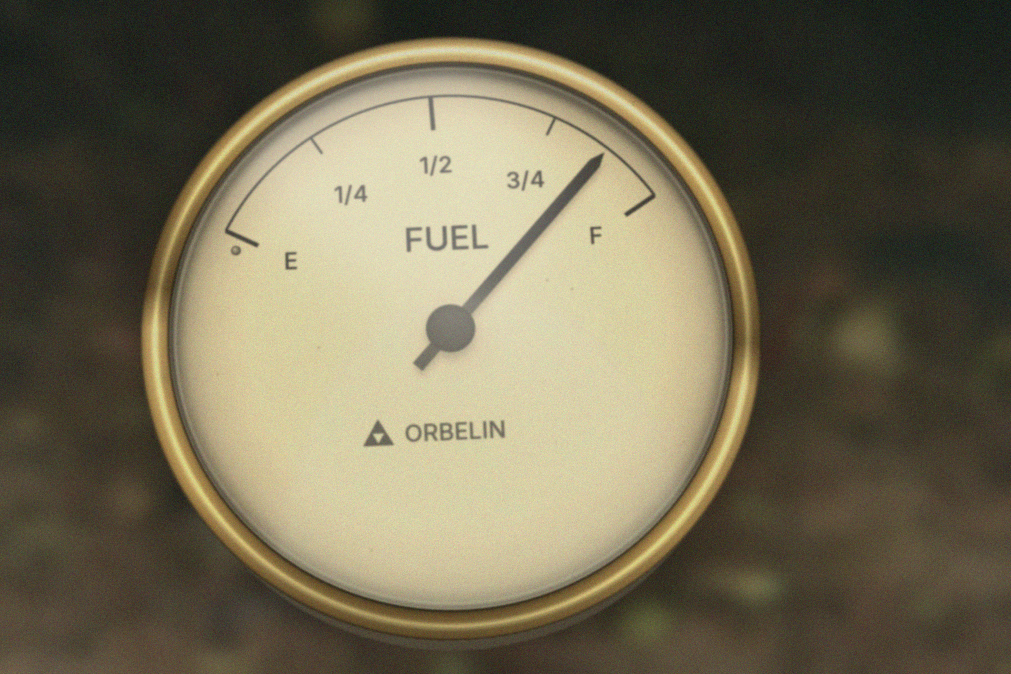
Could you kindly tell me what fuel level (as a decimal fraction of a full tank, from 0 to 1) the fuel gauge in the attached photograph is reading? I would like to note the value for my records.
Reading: 0.875
